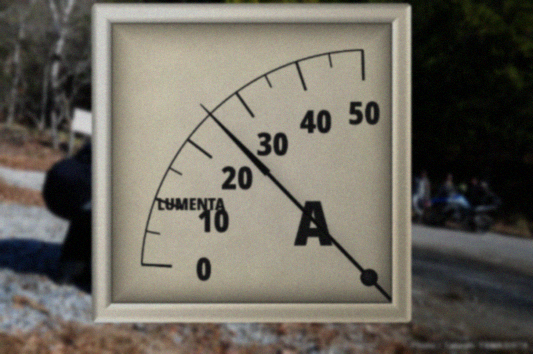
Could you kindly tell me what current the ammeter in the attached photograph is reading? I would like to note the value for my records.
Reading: 25 A
